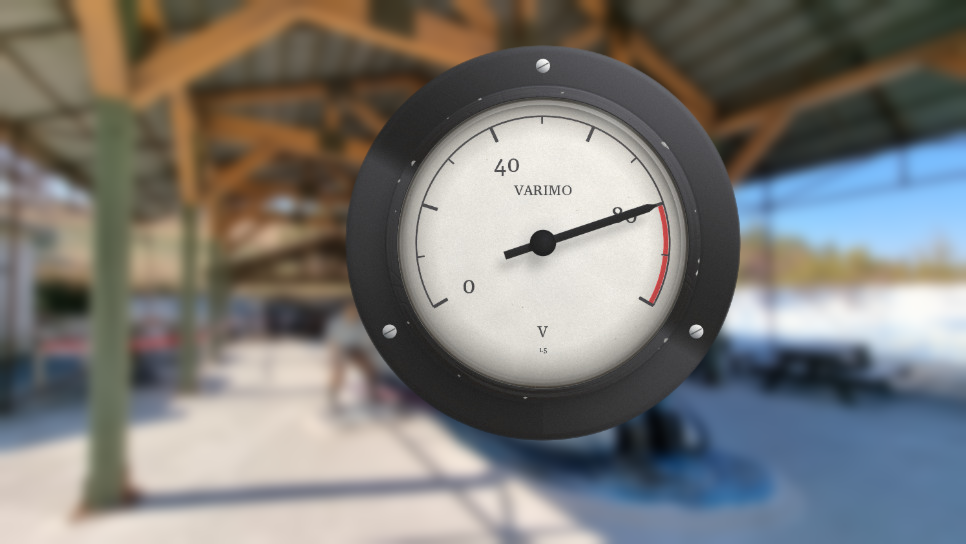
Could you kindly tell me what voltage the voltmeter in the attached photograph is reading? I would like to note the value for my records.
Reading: 80 V
